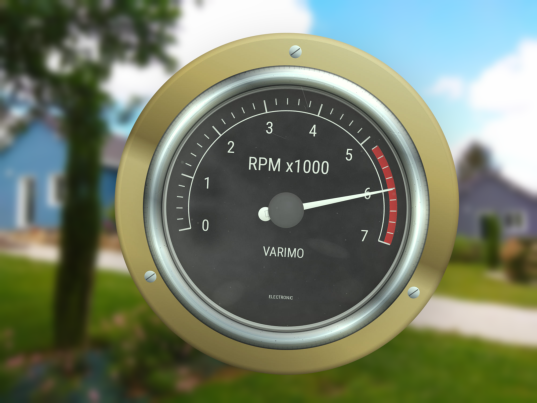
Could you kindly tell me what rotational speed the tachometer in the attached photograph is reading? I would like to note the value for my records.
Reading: 6000 rpm
